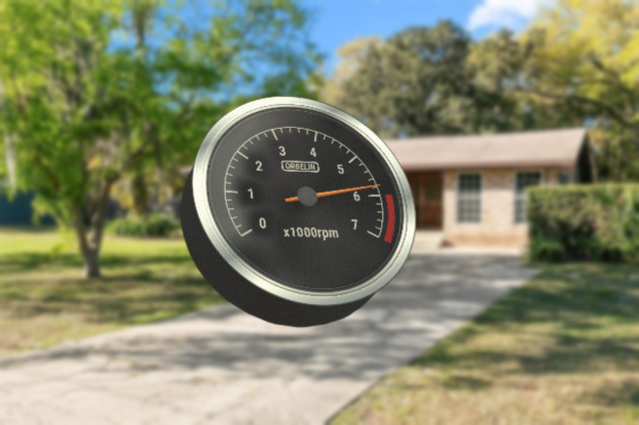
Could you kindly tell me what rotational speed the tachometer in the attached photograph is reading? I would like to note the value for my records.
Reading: 5800 rpm
